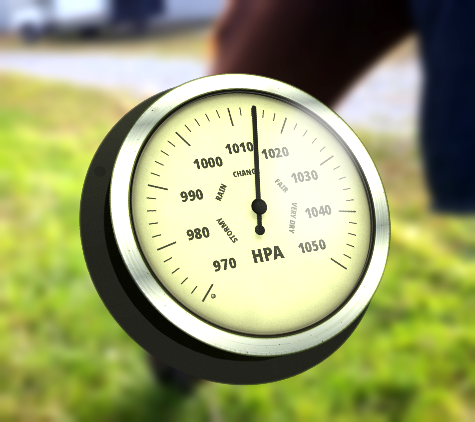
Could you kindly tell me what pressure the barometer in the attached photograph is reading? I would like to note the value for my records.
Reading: 1014 hPa
